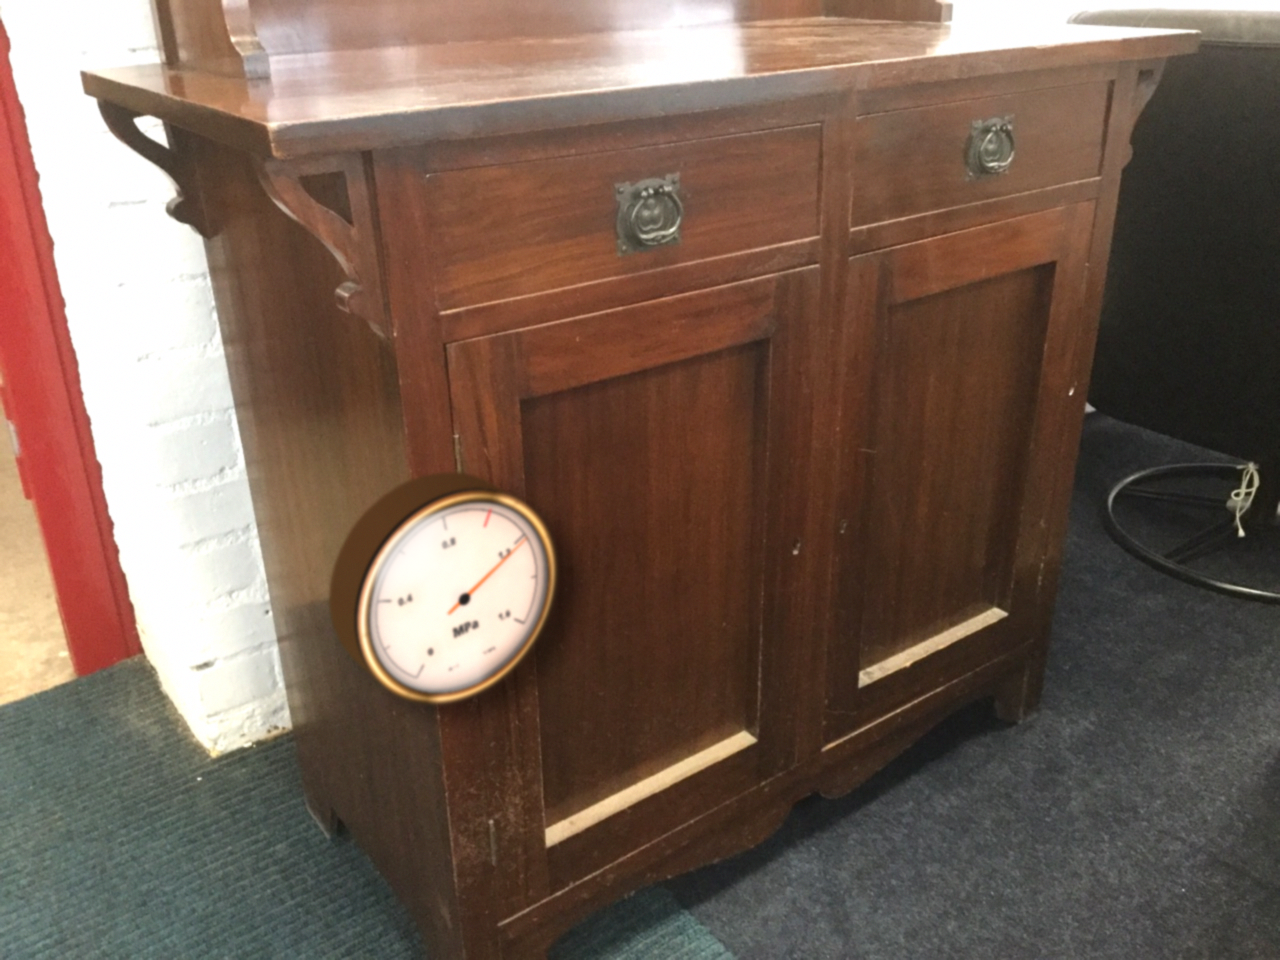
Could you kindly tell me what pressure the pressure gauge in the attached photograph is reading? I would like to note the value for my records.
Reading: 1.2 MPa
